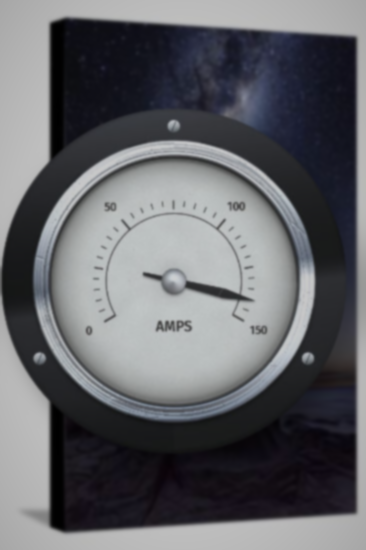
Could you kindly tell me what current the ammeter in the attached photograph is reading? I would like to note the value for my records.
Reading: 140 A
